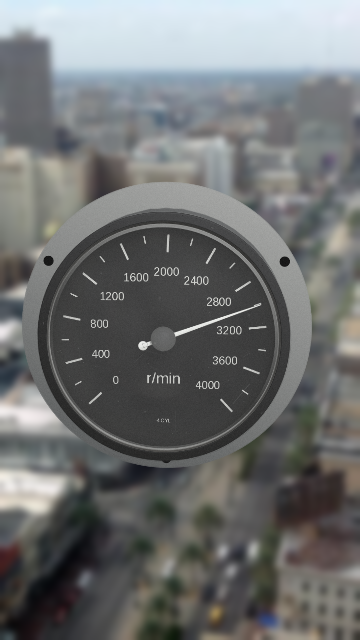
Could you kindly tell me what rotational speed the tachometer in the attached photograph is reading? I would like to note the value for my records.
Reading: 3000 rpm
